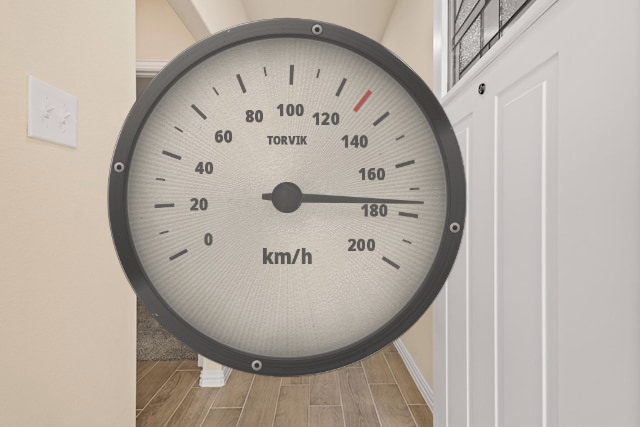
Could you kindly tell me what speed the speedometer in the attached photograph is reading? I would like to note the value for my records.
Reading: 175 km/h
